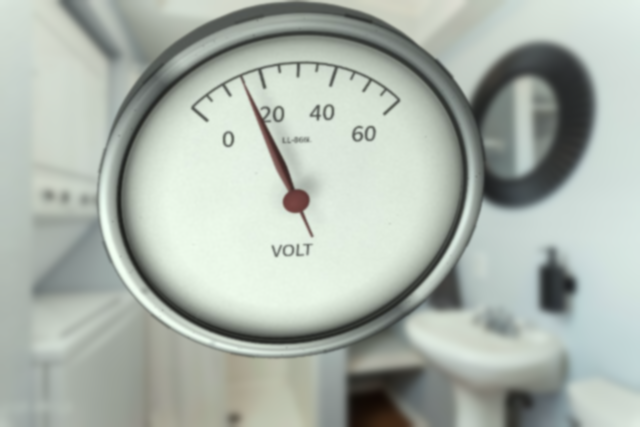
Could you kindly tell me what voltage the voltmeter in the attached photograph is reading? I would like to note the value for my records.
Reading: 15 V
